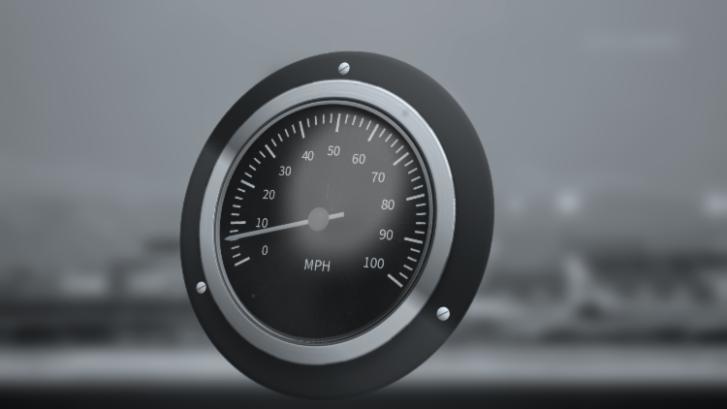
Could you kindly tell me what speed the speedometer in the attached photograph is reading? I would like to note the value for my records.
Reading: 6 mph
